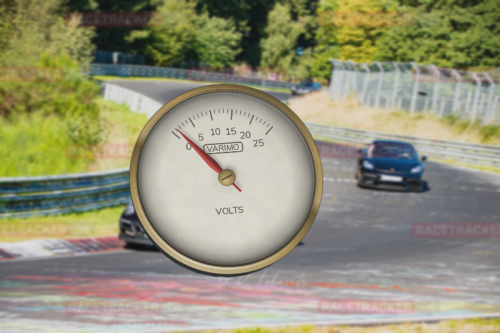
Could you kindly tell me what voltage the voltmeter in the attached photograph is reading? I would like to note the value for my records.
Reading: 1 V
